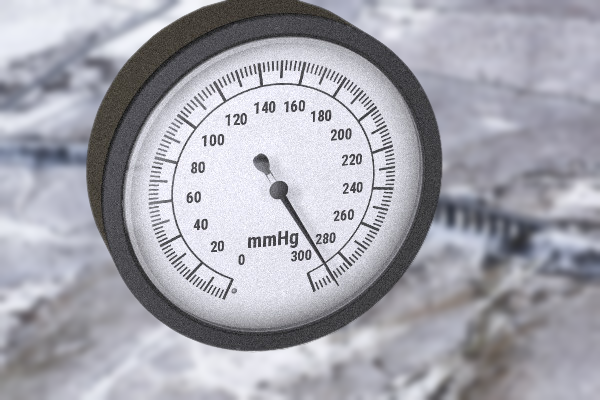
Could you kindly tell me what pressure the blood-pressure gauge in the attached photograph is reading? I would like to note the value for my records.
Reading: 290 mmHg
